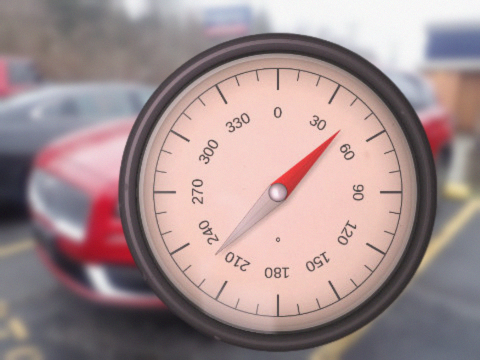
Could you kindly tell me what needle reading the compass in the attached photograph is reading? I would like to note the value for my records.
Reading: 45 °
